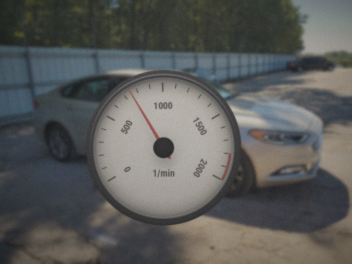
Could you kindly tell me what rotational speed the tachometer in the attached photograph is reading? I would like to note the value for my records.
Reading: 750 rpm
